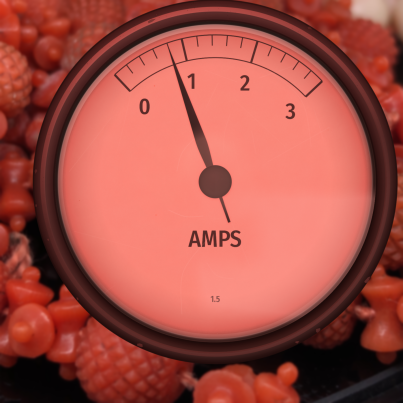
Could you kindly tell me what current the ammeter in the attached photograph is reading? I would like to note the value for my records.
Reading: 0.8 A
